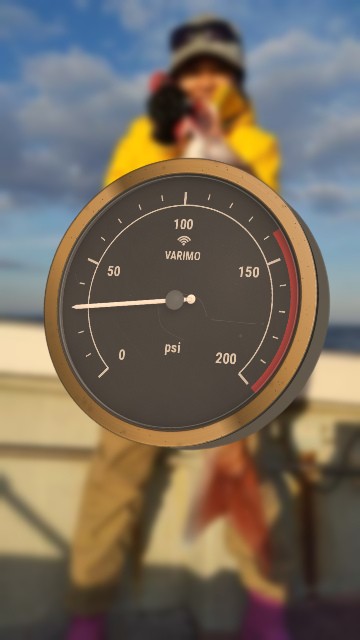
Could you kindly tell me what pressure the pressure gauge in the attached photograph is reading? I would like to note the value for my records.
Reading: 30 psi
